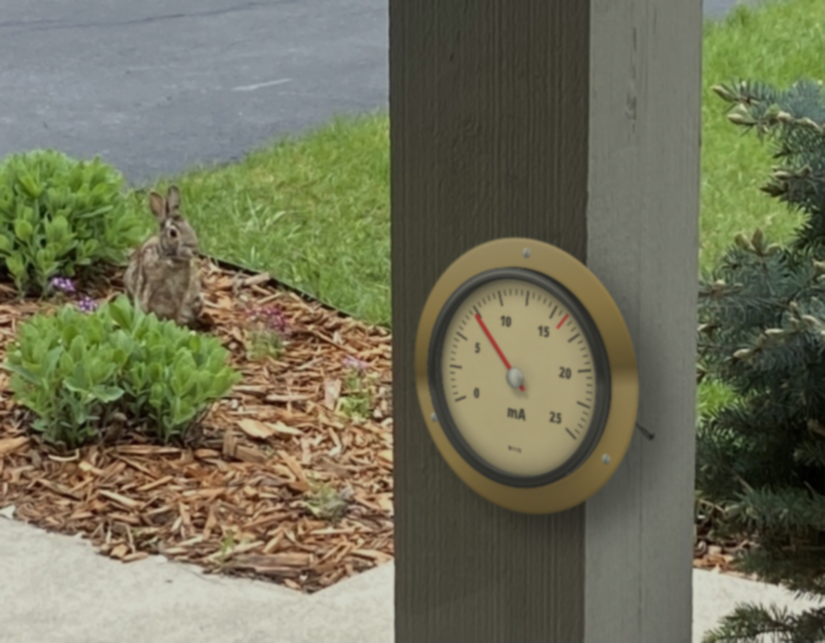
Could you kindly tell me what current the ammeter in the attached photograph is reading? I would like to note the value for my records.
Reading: 7.5 mA
